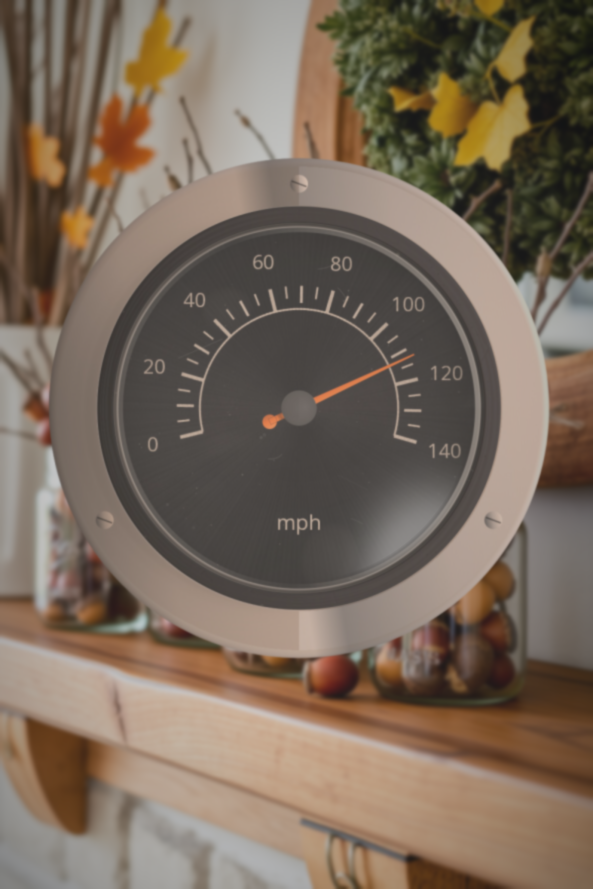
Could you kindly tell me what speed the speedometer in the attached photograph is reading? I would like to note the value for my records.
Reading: 112.5 mph
